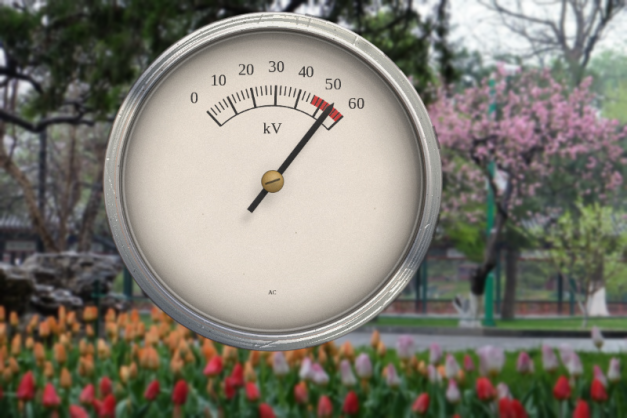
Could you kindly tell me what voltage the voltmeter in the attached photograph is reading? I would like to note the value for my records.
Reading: 54 kV
